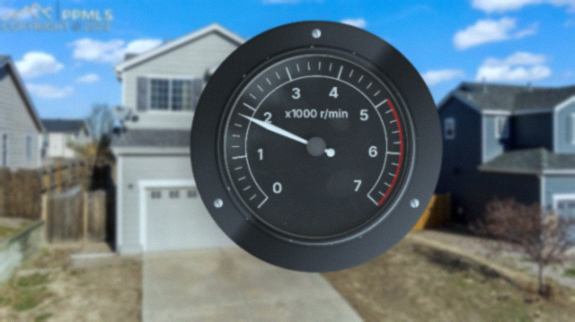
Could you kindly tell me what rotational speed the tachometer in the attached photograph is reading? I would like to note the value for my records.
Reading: 1800 rpm
